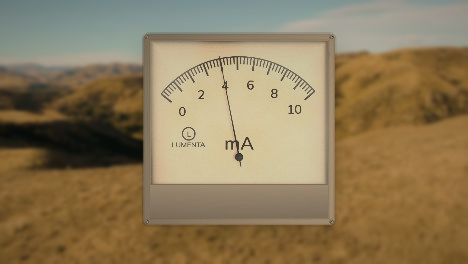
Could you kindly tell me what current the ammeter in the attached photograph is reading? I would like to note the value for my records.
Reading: 4 mA
